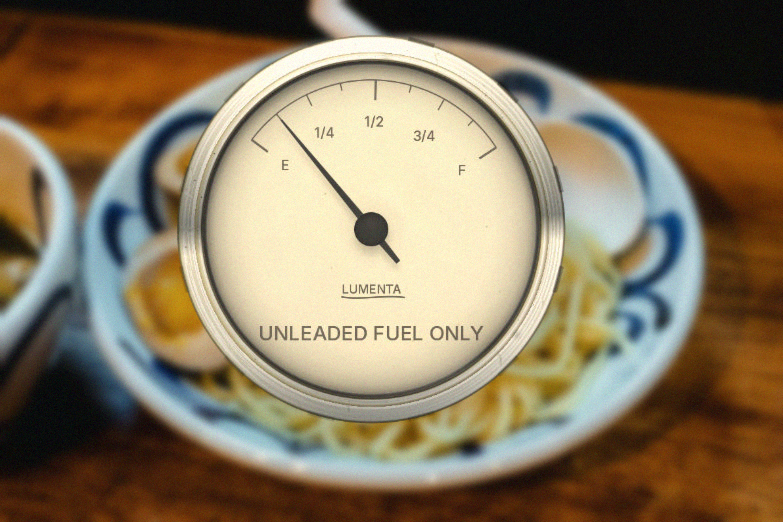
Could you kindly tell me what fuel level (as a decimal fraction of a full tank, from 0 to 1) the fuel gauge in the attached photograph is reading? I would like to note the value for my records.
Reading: 0.125
